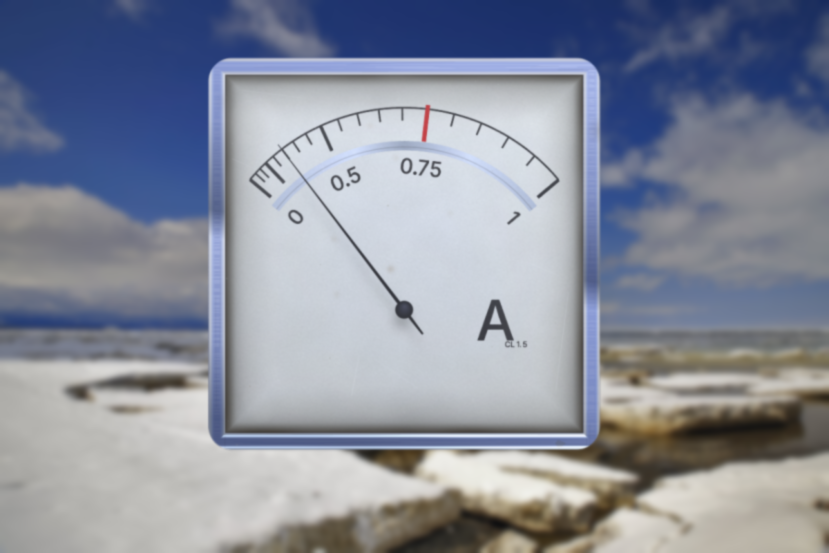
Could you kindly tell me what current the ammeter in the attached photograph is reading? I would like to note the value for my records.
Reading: 0.35 A
